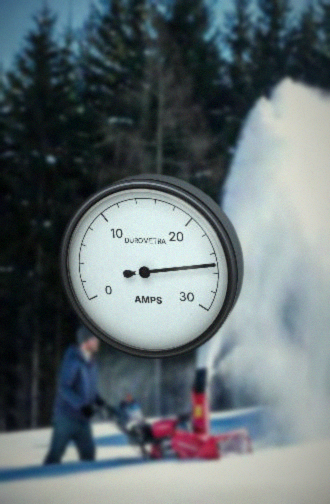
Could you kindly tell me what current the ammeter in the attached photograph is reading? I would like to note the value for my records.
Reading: 25 A
